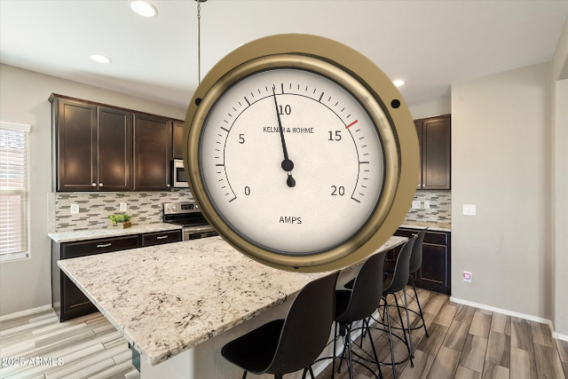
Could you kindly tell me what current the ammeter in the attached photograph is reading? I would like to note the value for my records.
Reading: 9.5 A
